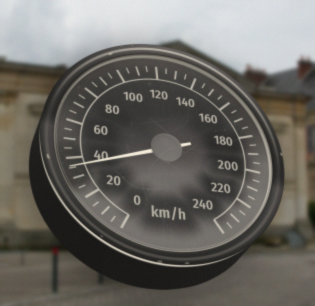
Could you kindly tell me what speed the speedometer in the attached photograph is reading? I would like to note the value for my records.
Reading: 35 km/h
